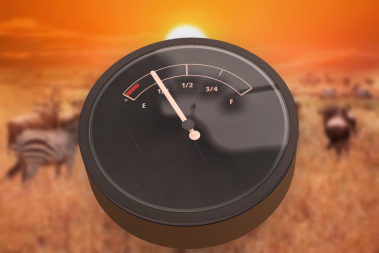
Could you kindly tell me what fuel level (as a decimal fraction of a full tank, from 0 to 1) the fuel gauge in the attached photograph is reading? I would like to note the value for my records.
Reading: 0.25
